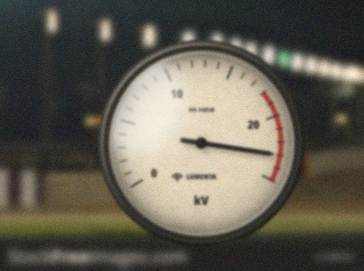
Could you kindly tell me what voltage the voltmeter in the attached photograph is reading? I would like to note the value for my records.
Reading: 23 kV
